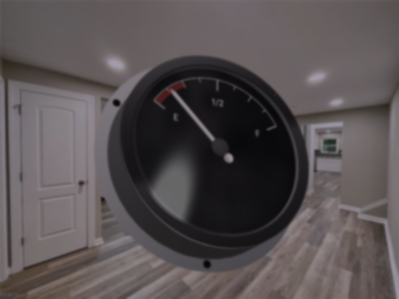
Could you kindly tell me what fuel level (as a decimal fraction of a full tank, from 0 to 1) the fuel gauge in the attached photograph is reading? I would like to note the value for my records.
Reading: 0.125
